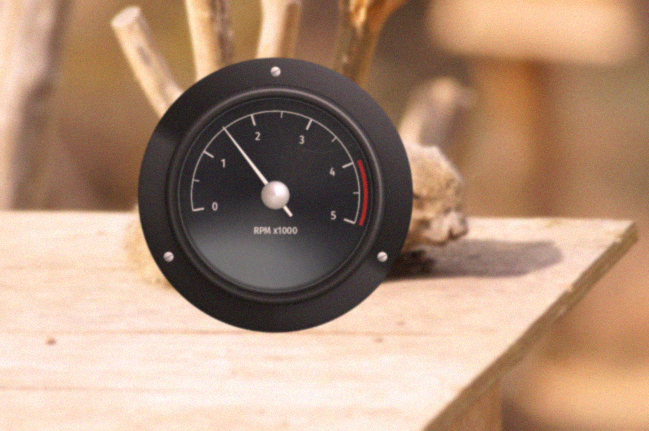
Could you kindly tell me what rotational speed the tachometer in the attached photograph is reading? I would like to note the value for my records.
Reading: 1500 rpm
